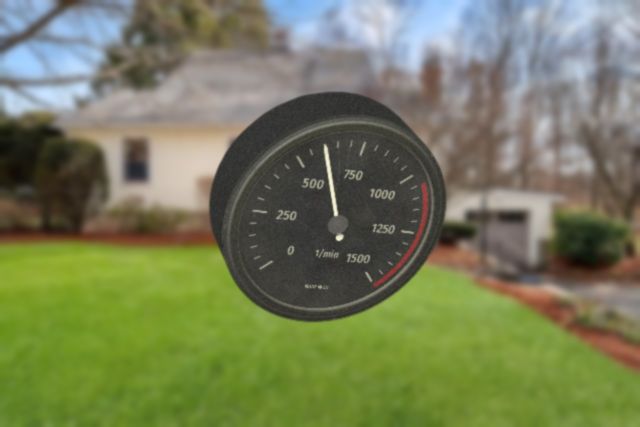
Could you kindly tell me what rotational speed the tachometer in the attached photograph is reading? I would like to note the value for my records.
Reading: 600 rpm
